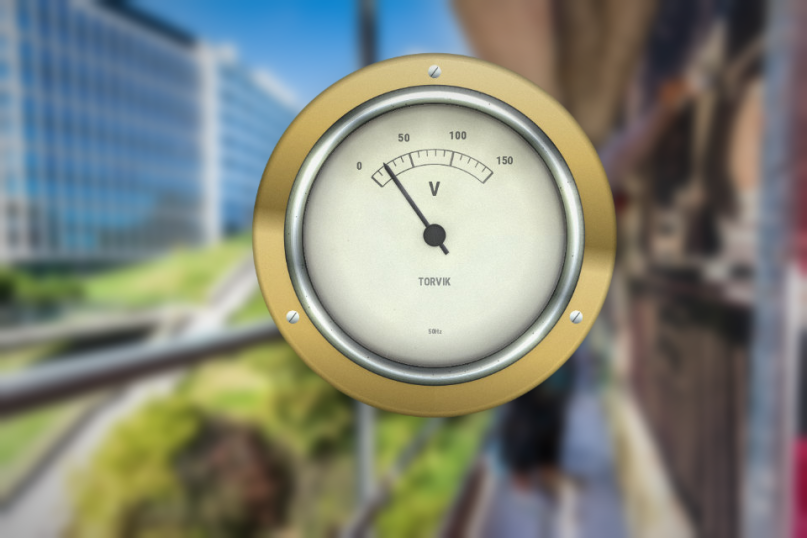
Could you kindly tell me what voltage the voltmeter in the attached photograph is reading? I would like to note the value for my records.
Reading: 20 V
